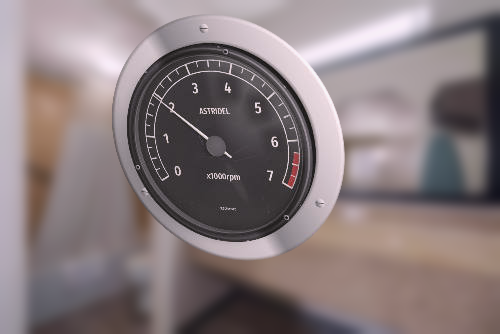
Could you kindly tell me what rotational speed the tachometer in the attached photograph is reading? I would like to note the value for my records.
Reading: 2000 rpm
